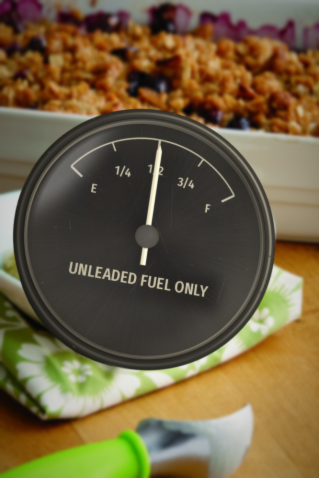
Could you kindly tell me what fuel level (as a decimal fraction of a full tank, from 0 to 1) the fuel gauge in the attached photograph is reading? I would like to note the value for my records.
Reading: 0.5
